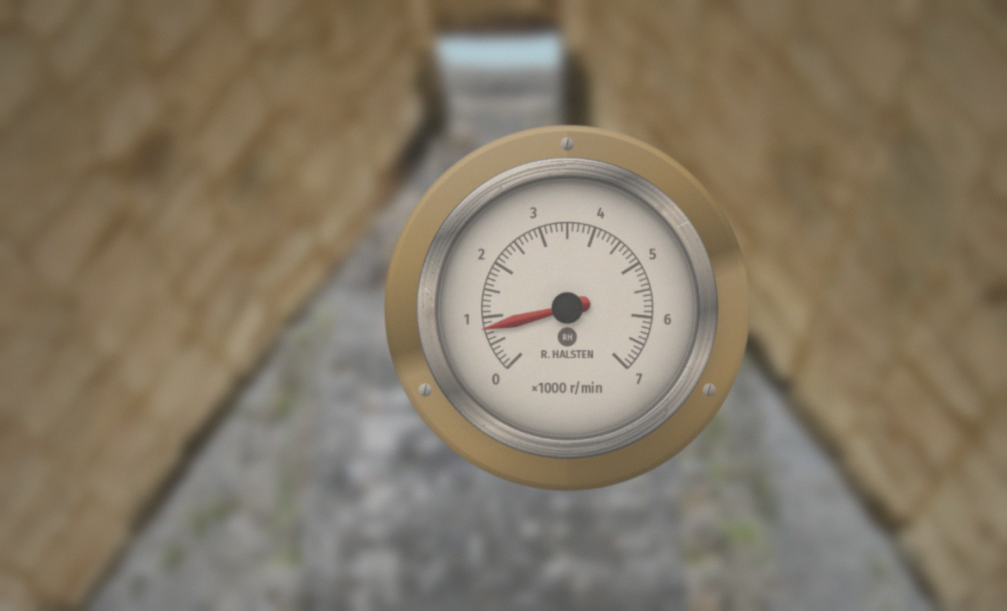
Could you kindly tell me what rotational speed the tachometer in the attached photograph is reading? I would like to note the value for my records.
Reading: 800 rpm
